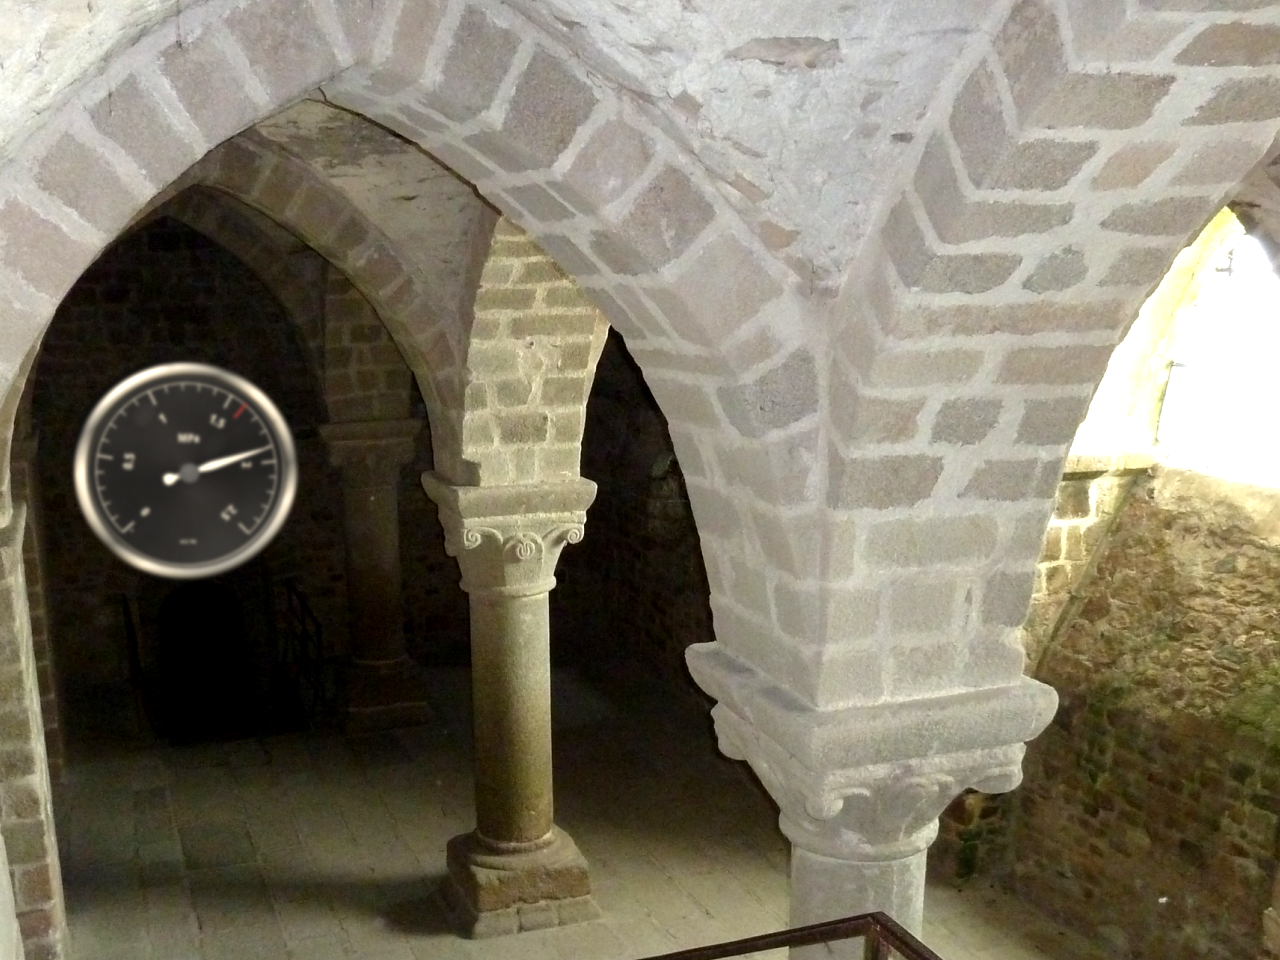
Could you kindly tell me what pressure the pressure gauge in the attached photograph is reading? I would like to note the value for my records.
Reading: 1.9 MPa
